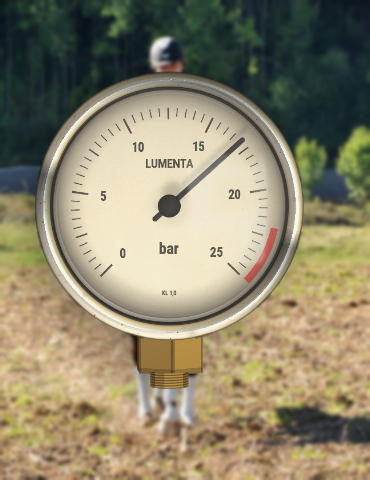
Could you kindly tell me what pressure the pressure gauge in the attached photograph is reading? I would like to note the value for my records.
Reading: 17 bar
